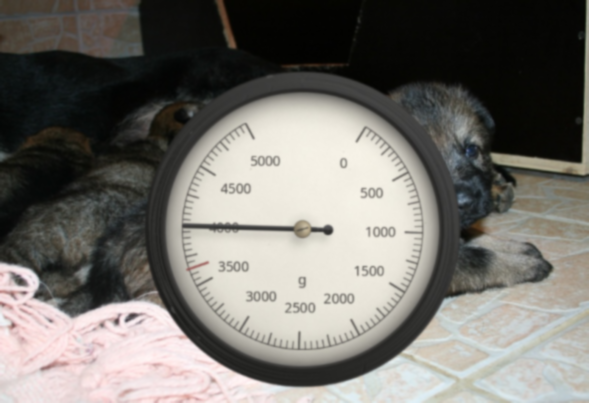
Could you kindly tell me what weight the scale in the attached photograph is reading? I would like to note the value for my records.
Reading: 4000 g
